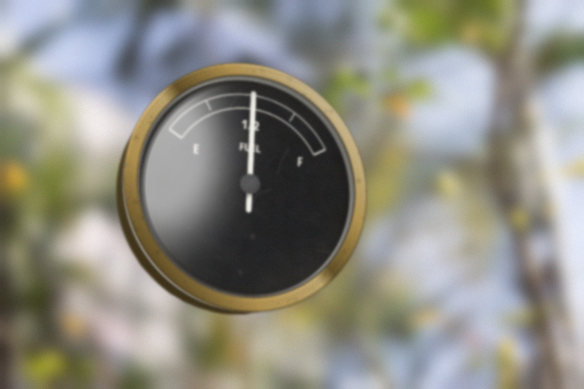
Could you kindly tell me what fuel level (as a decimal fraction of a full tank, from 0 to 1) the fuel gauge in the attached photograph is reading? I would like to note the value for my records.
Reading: 0.5
